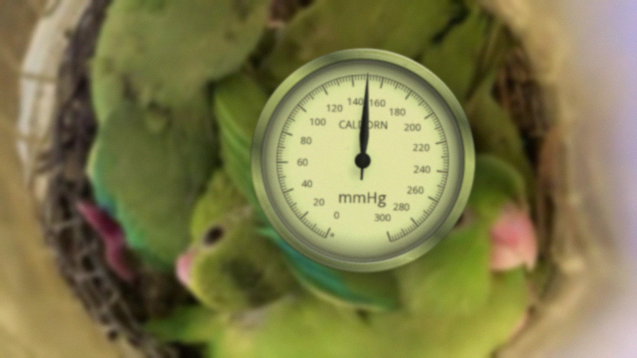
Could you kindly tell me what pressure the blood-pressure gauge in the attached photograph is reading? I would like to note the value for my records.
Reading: 150 mmHg
